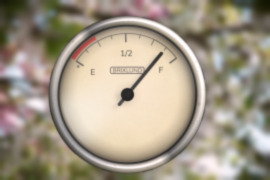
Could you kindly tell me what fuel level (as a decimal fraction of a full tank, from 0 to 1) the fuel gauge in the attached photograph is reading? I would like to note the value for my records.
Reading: 0.875
